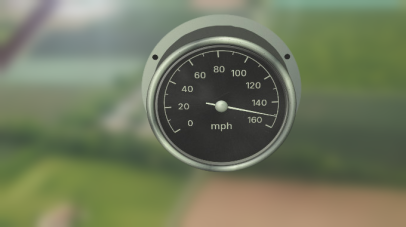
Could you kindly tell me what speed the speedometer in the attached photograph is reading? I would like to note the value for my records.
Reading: 150 mph
